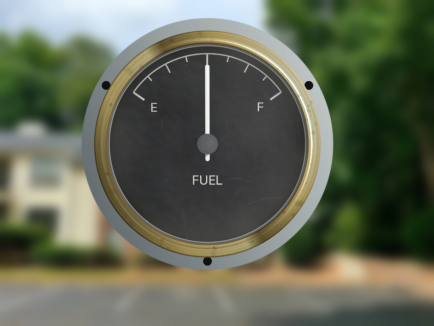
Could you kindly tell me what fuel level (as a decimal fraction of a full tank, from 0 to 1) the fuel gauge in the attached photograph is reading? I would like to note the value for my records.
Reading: 0.5
